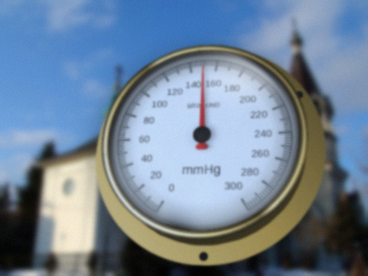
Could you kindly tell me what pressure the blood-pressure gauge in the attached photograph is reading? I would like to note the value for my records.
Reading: 150 mmHg
